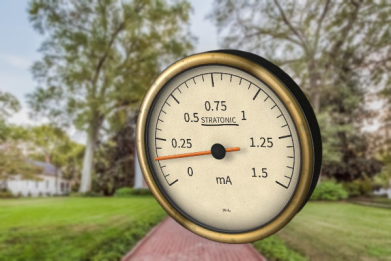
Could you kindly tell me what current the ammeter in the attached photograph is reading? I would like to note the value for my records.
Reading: 0.15 mA
